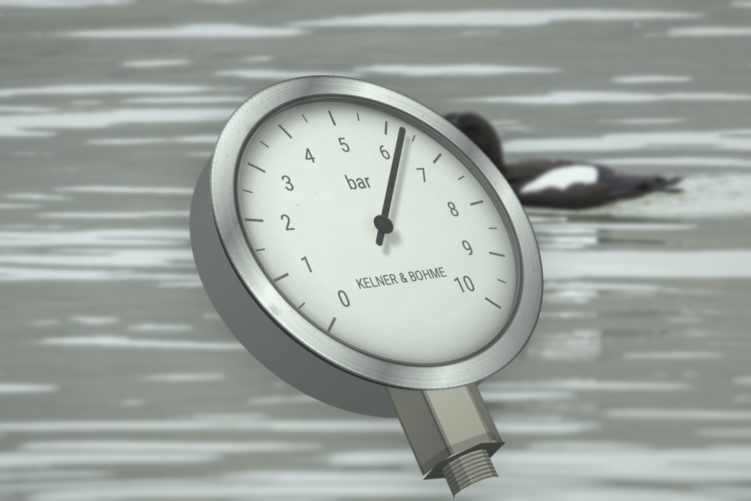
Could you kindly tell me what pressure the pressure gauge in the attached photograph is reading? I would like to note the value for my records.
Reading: 6.25 bar
